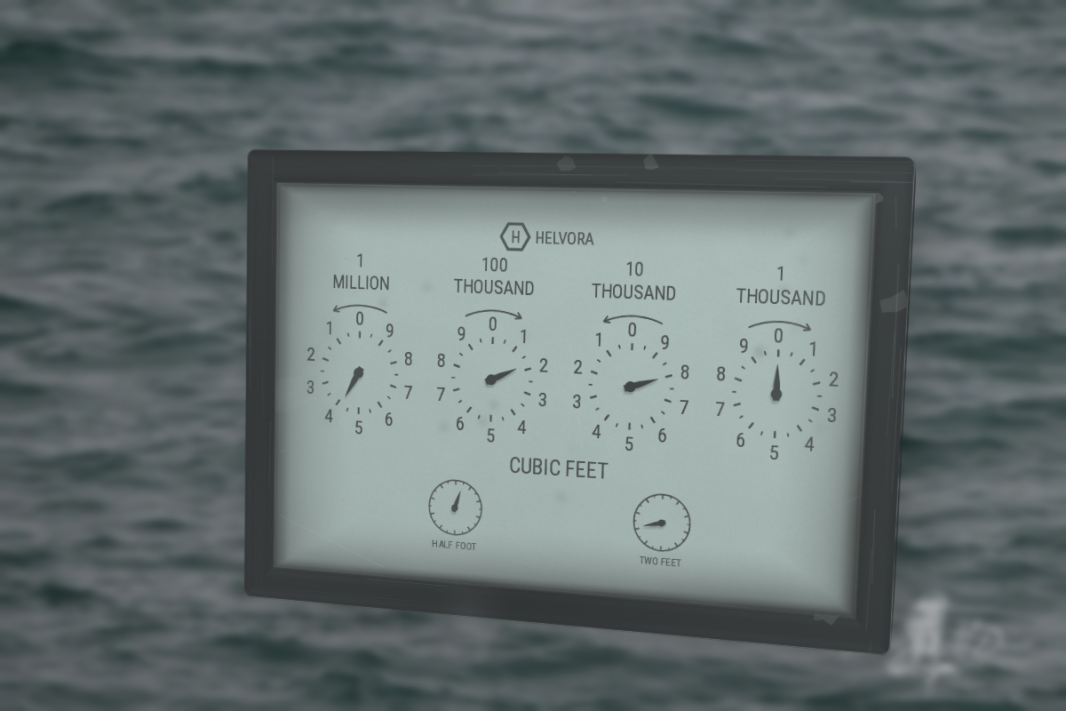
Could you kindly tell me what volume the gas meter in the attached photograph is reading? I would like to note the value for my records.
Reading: 418000 ft³
